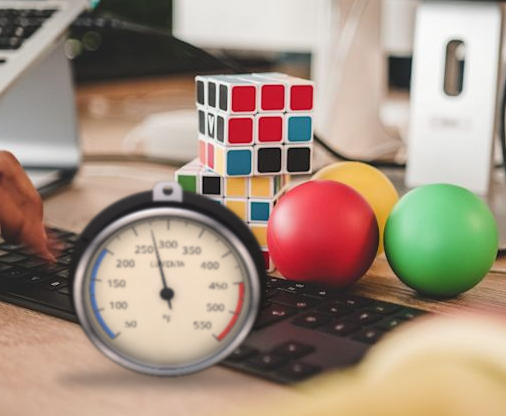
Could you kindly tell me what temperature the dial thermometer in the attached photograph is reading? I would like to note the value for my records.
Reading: 275 °F
